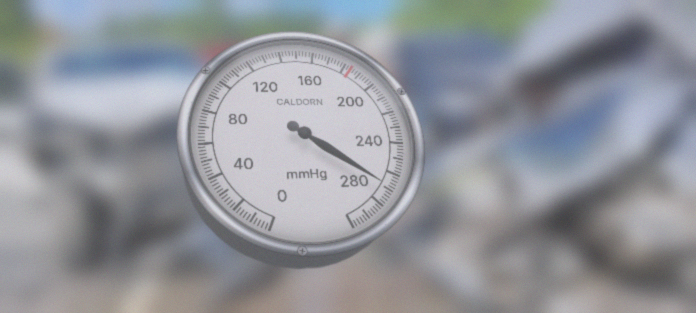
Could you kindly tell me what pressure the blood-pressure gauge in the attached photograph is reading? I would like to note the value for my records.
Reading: 270 mmHg
